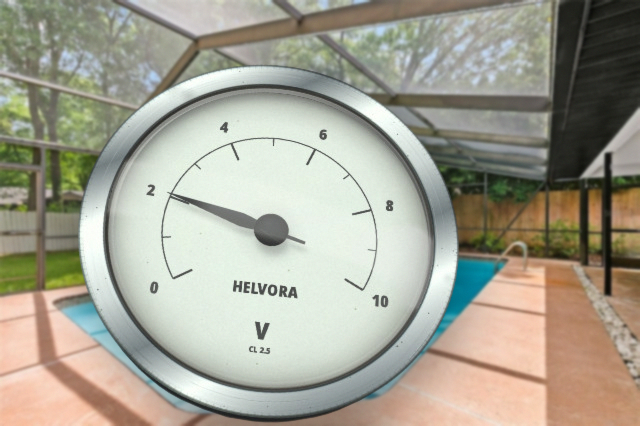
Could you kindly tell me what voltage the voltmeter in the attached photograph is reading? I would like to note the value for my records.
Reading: 2 V
